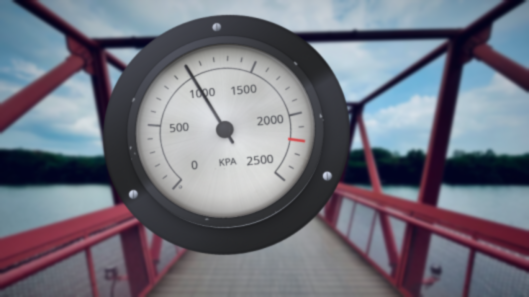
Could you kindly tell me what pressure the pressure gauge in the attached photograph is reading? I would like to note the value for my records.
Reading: 1000 kPa
